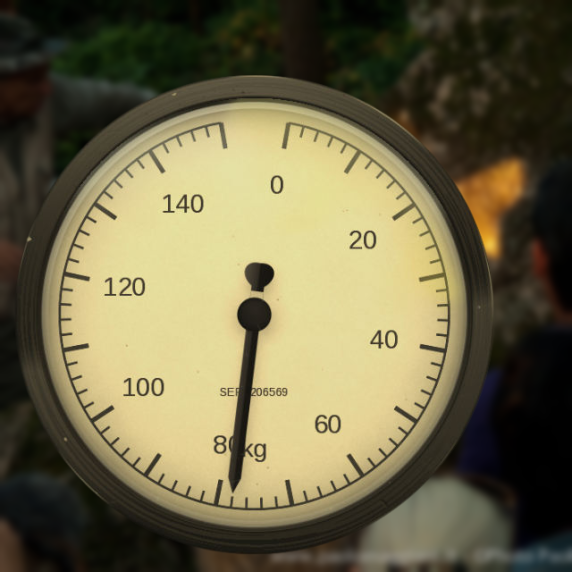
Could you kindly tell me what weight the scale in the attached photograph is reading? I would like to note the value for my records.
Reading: 78 kg
